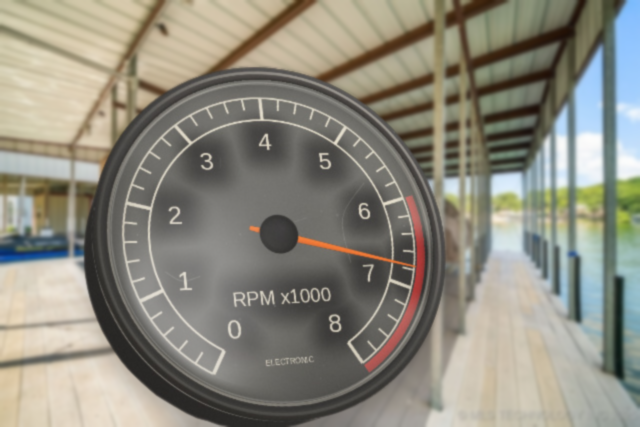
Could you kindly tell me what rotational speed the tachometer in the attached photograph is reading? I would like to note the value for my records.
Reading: 6800 rpm
